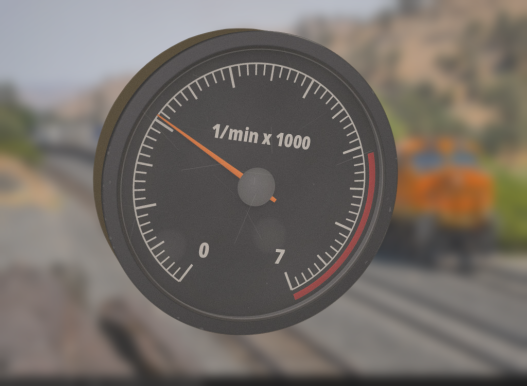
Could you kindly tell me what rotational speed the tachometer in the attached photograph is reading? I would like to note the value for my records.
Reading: 2050 rpm
